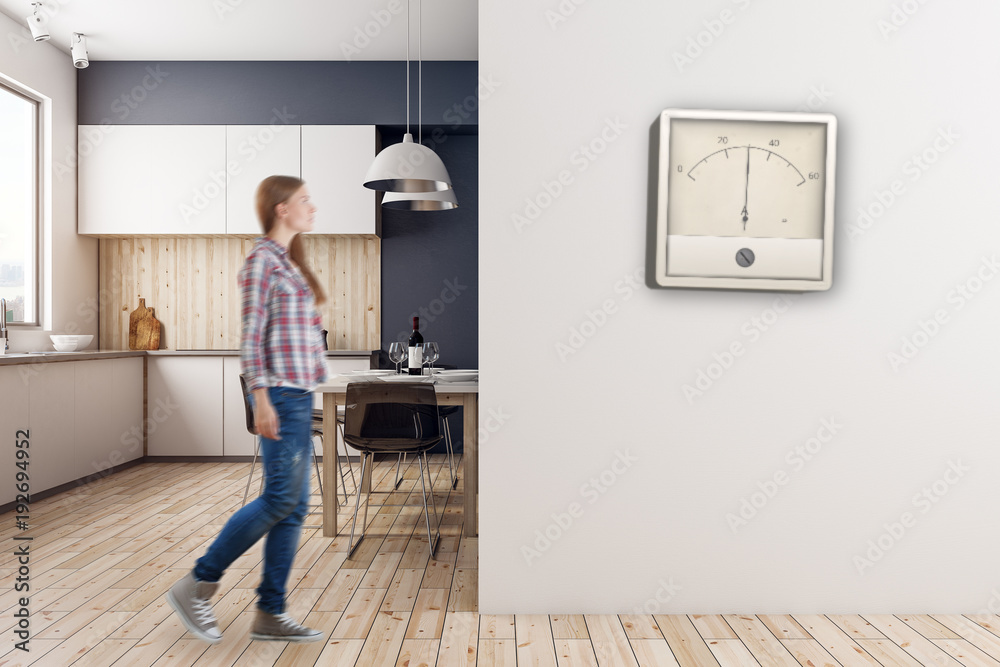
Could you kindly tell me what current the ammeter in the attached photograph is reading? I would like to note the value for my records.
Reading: 30 A
